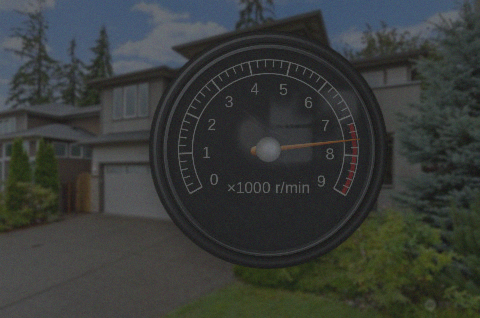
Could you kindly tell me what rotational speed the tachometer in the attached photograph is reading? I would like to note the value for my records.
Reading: 7600 rpm
